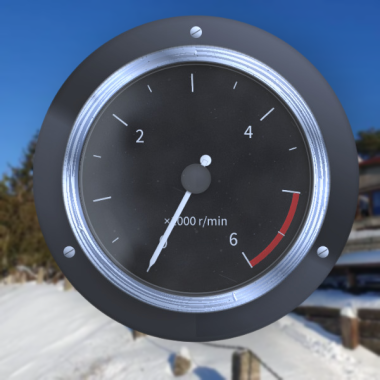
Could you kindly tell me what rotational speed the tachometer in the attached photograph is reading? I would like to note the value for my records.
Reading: 0 rpm
